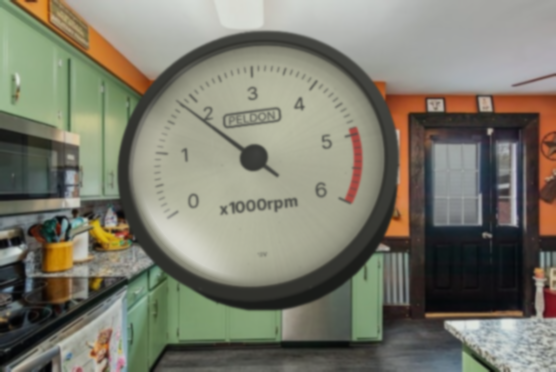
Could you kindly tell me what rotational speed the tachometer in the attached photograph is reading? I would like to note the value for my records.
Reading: 1800 rpm
